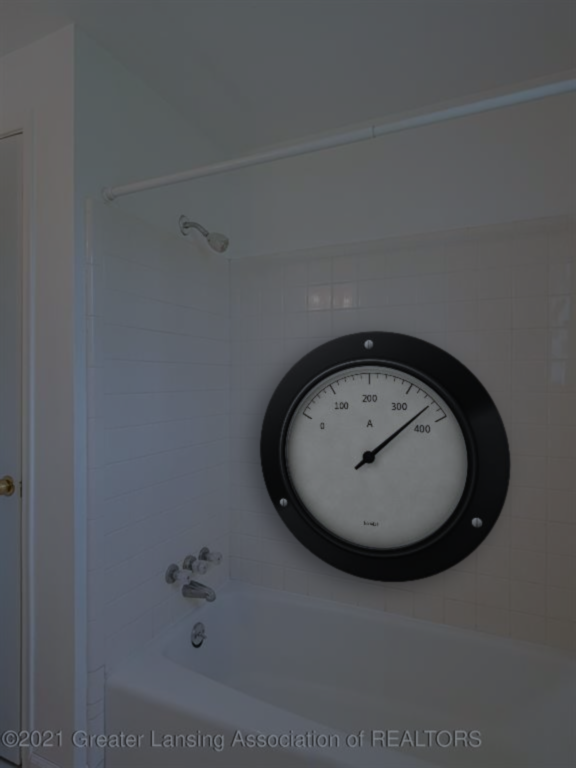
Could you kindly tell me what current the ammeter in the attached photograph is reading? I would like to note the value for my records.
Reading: 360 A
